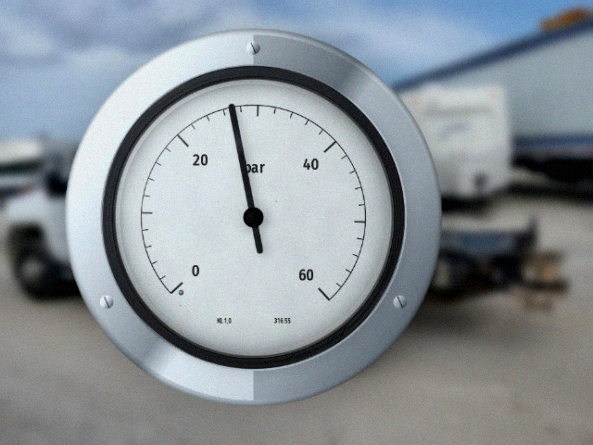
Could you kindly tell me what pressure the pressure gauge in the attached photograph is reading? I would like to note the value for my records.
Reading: 27 bar
